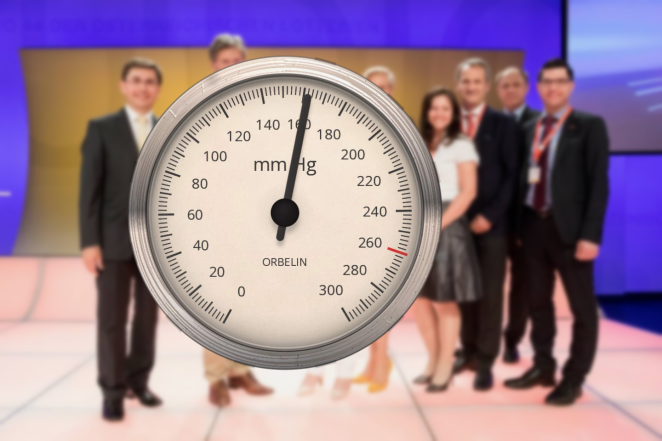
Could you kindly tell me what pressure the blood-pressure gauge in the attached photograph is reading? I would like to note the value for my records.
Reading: 162 mmHg
